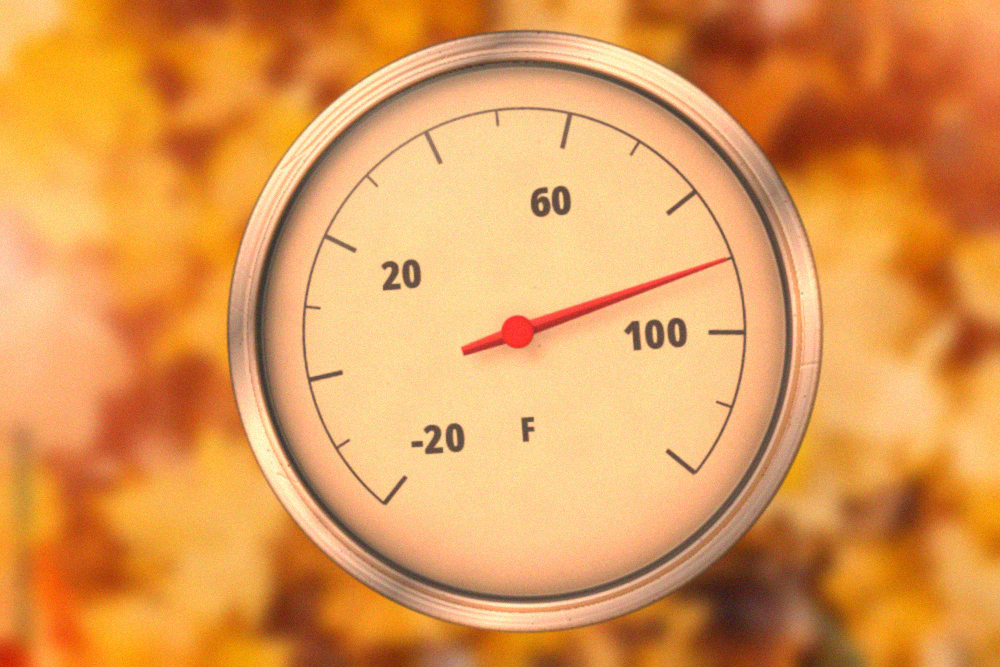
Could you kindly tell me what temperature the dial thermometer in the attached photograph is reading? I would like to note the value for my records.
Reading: 90 °F
